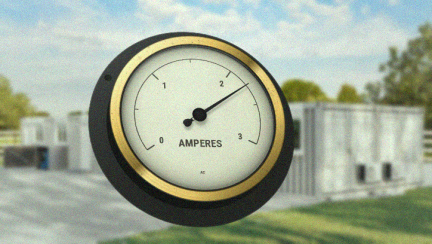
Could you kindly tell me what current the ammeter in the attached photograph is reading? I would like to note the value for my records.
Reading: 2.25 A
